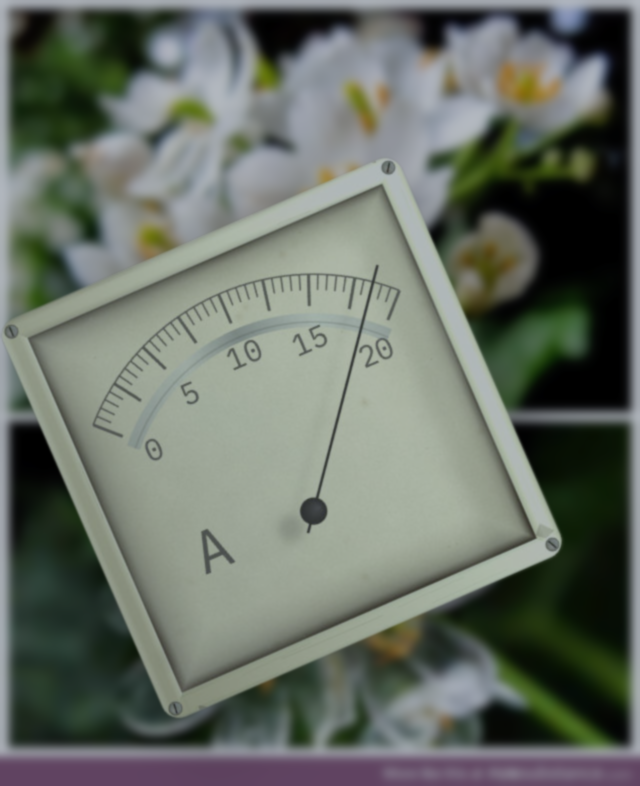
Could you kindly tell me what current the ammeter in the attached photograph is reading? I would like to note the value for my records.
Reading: 18.5 A
